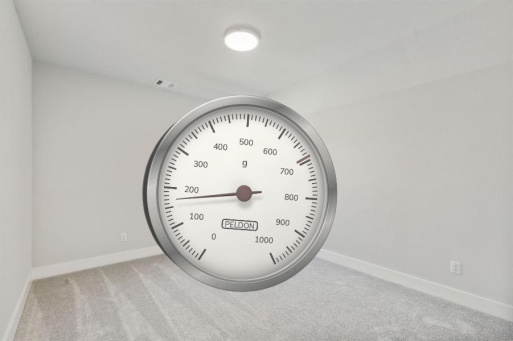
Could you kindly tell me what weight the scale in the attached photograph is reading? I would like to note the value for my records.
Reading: 170 g
